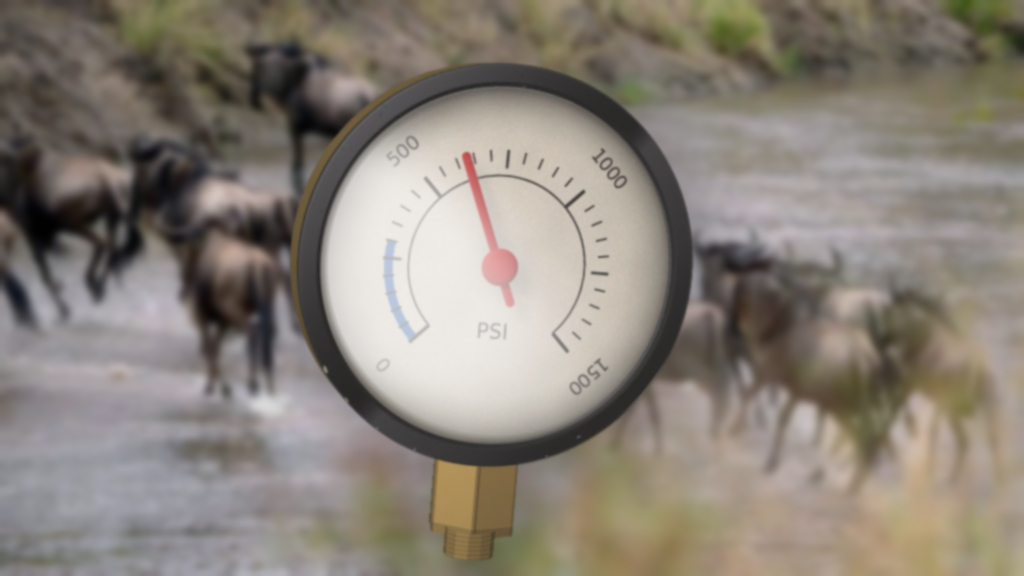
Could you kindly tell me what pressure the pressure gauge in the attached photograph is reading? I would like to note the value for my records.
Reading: 625 psi
